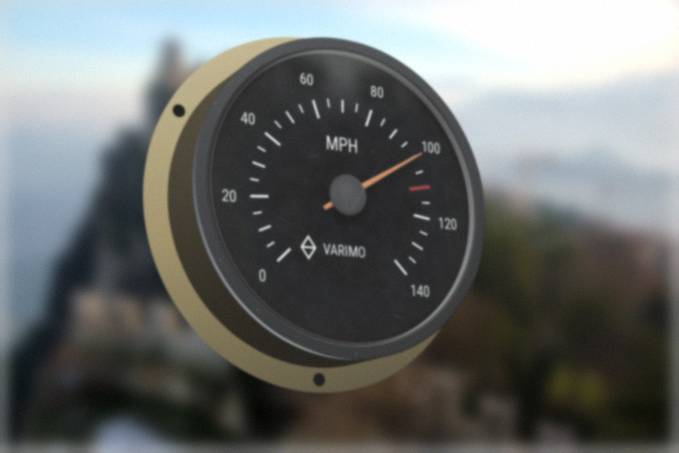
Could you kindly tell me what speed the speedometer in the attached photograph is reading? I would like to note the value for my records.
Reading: 100 mph
